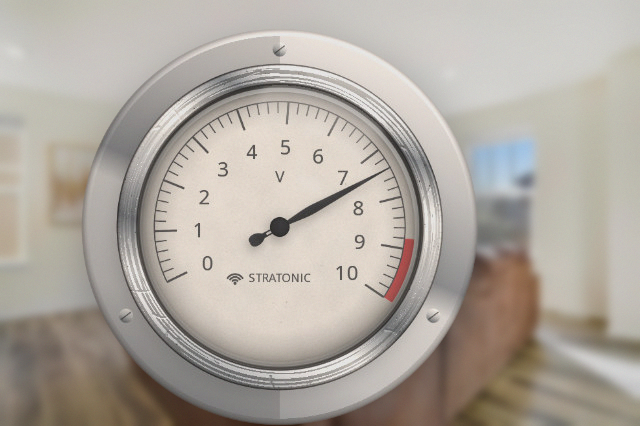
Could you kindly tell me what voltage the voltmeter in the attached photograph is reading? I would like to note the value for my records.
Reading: 7.4 V
